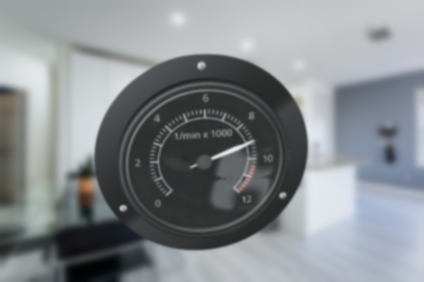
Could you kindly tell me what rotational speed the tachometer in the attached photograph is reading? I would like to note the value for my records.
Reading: 9000 rpm
